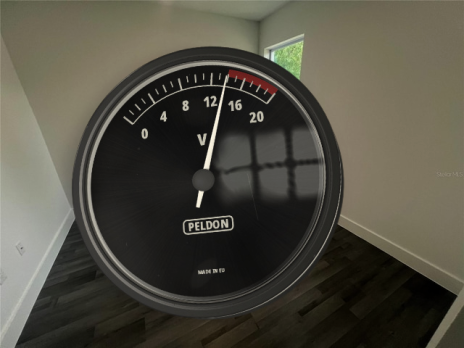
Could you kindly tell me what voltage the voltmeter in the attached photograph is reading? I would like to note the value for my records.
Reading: 14 V
